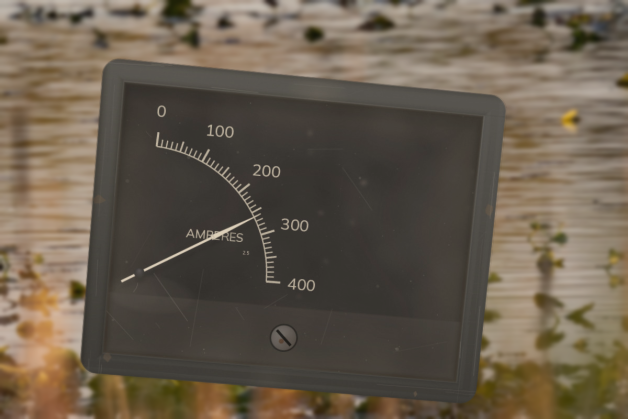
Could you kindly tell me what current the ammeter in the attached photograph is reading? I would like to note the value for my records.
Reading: 260 A
